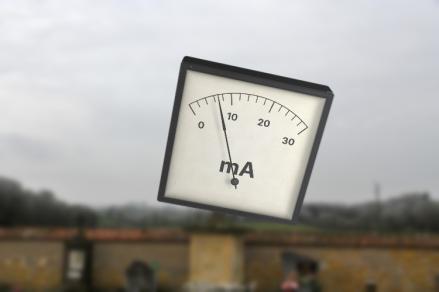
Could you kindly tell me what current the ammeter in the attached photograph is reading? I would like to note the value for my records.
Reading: 7 mA
